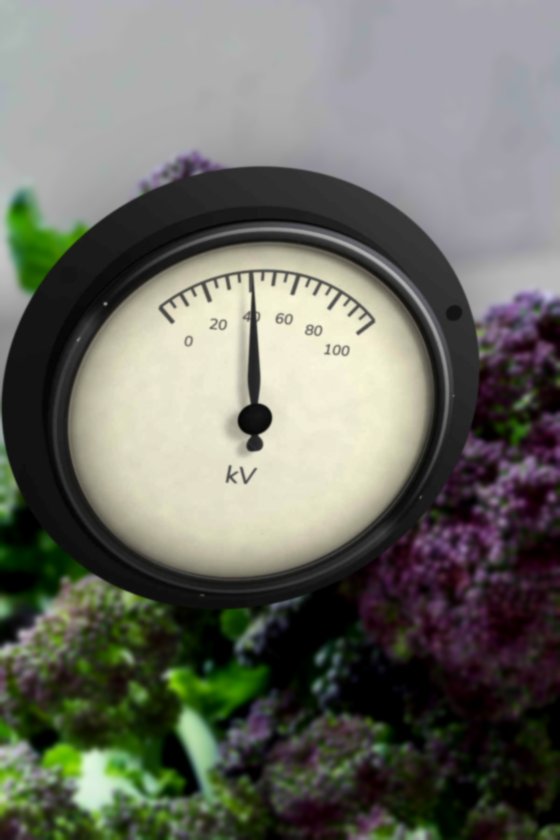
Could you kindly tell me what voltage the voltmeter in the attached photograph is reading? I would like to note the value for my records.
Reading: 40 kV
